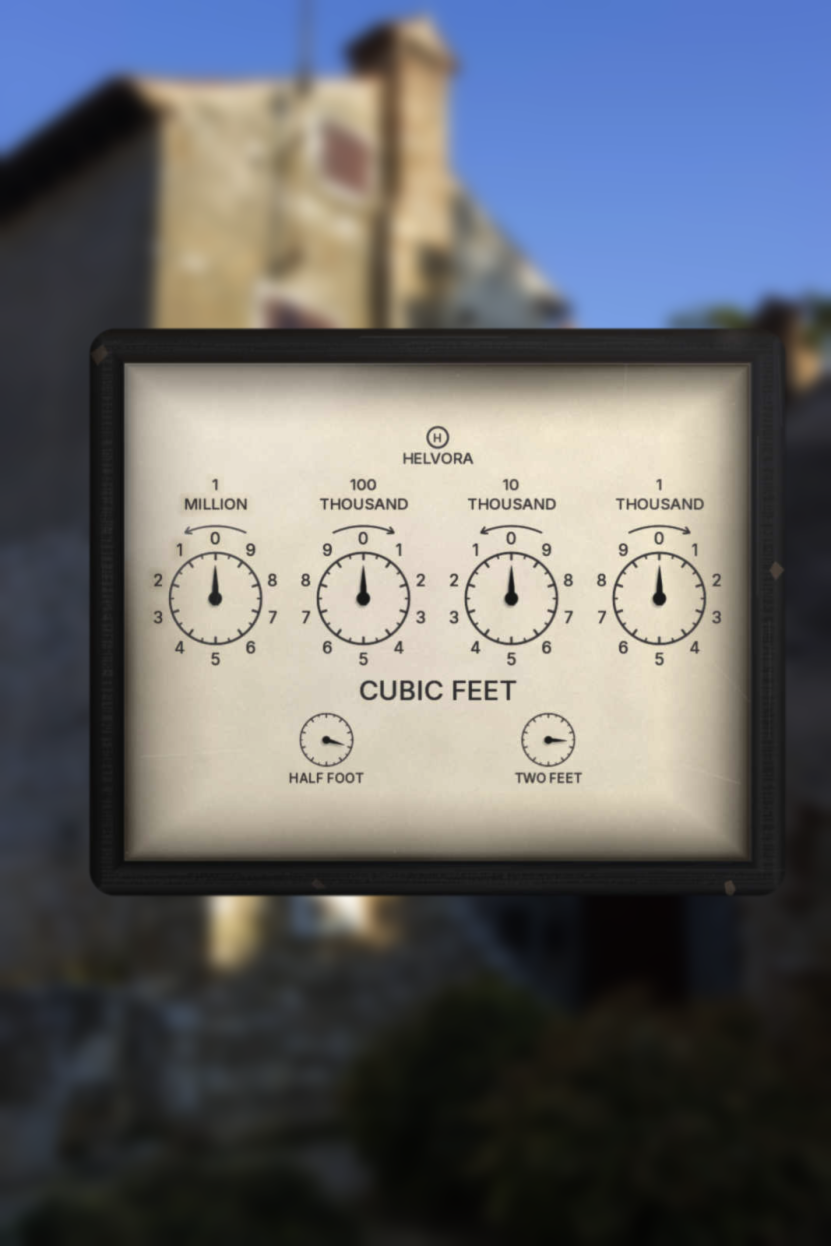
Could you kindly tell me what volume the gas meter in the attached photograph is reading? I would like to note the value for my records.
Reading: 0 ft³
